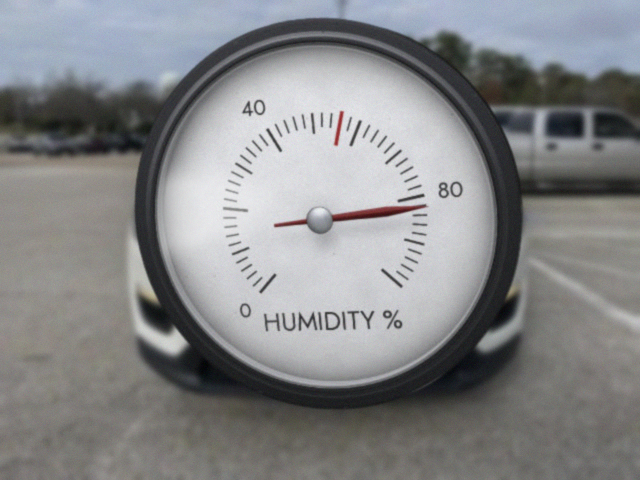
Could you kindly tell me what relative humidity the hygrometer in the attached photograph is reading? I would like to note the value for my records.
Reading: 82 %
